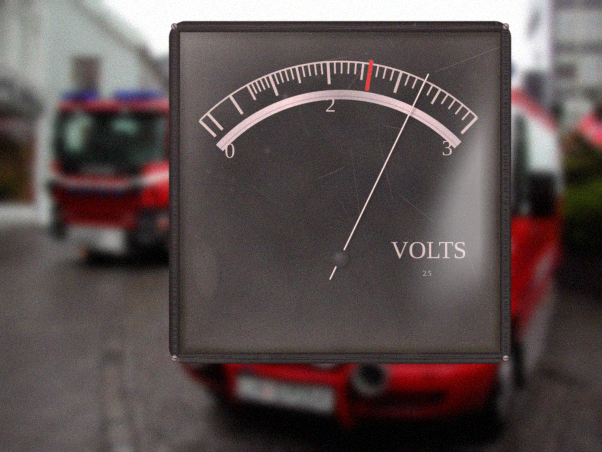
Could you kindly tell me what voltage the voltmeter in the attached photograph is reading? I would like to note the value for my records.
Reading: 2.65 V
